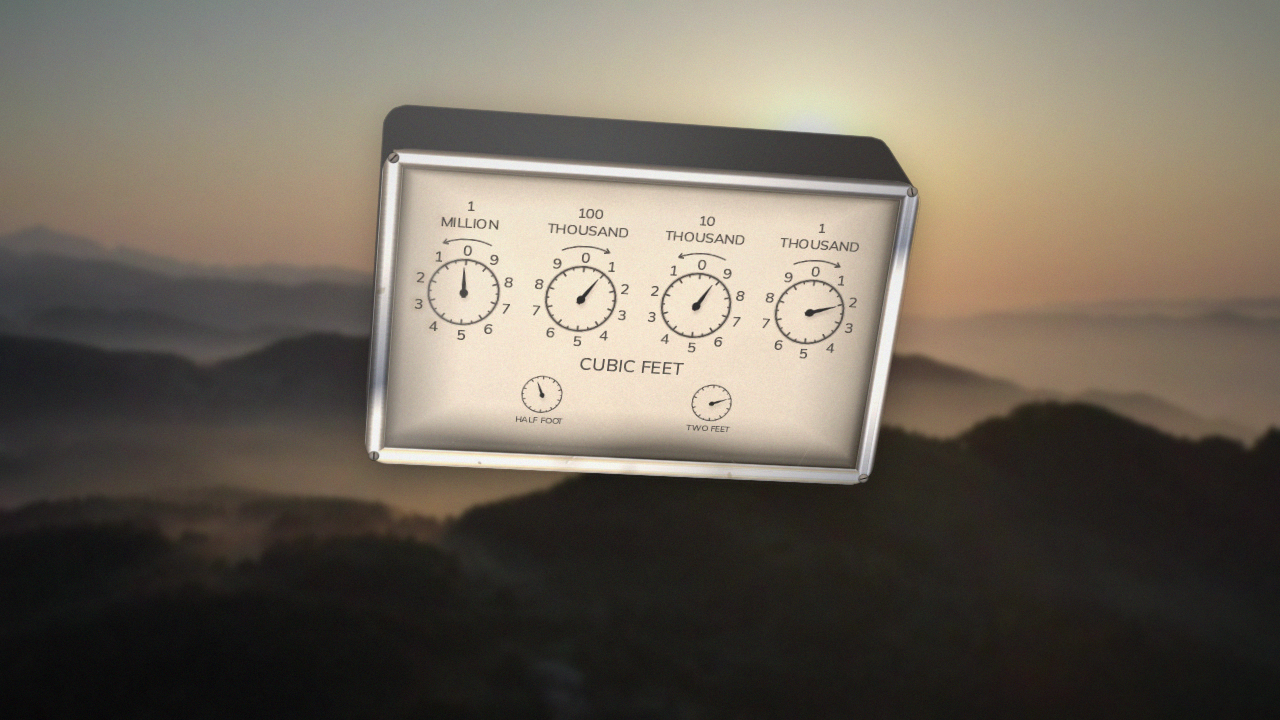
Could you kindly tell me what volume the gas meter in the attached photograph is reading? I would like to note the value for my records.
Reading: 9200 ft³
